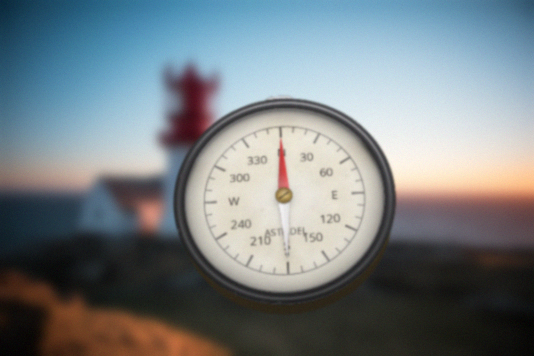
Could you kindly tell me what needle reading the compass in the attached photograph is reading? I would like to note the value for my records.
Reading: 0 °
